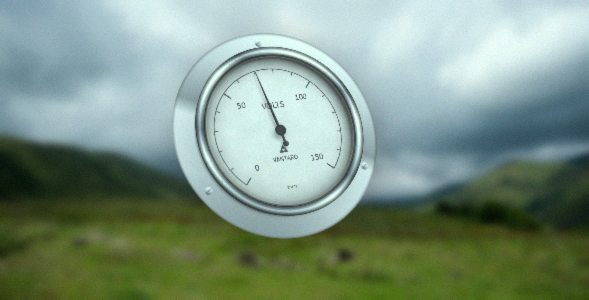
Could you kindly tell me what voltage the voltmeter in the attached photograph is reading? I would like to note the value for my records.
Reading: 70 V
